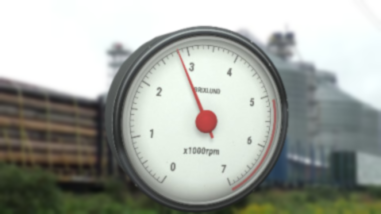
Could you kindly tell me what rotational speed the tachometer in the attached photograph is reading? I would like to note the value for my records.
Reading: 2800 rpm
